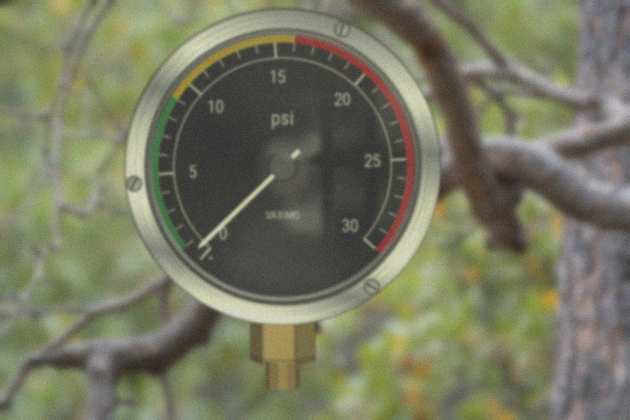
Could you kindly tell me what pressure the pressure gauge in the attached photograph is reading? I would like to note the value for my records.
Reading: 0.5 psi
